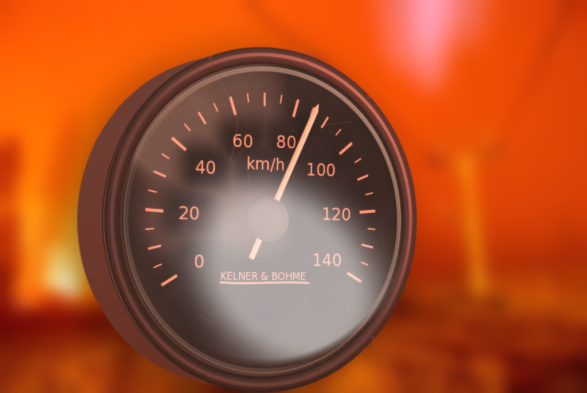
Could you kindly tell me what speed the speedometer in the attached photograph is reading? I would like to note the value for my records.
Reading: 85 km/h
